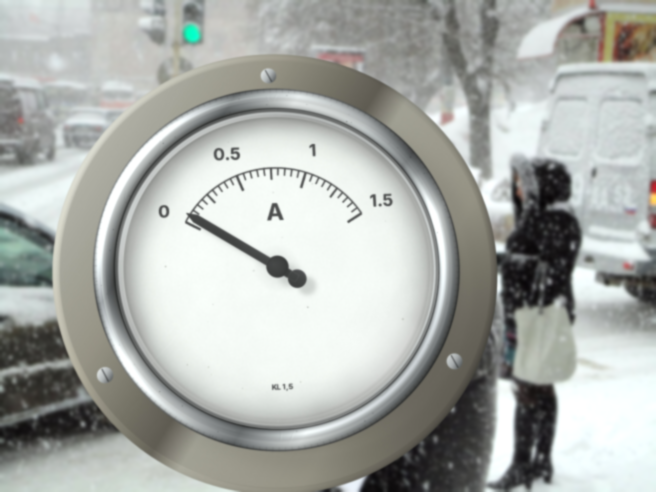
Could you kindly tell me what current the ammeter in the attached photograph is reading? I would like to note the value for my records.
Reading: 0.05 A
